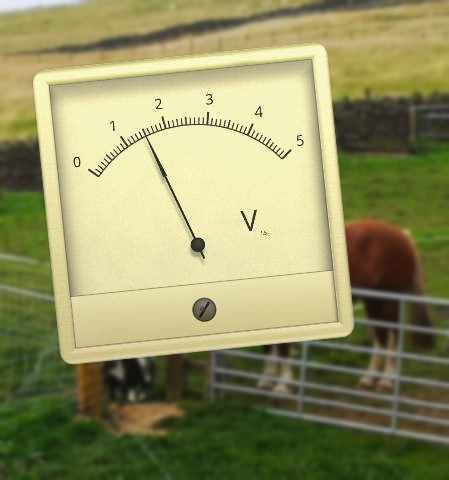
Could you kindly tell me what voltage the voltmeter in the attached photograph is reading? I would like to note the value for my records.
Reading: 1.5 V
